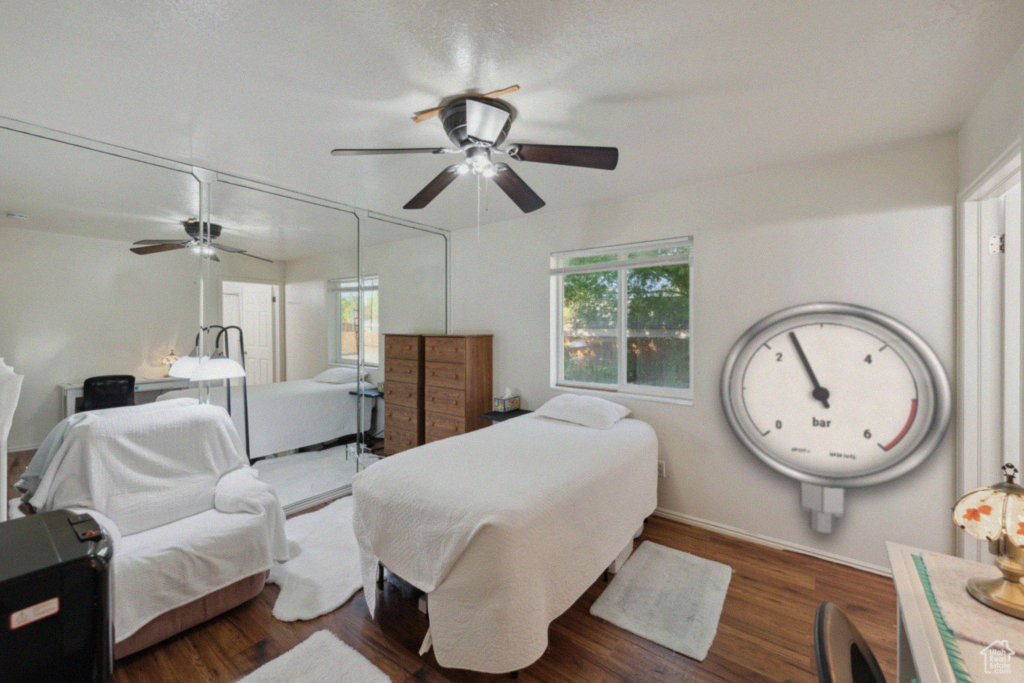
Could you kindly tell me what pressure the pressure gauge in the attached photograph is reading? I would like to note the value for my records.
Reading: 2.5 bar
